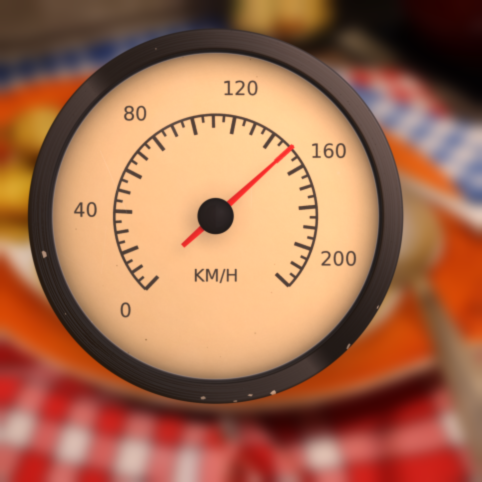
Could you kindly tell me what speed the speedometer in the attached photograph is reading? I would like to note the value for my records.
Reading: 150 km/h
